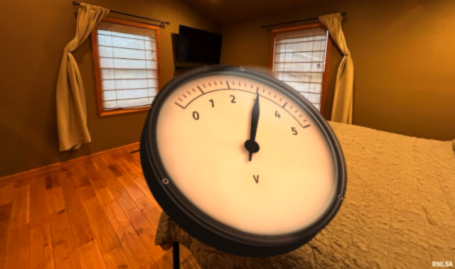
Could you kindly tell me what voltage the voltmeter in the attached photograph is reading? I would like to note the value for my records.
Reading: 3 V
